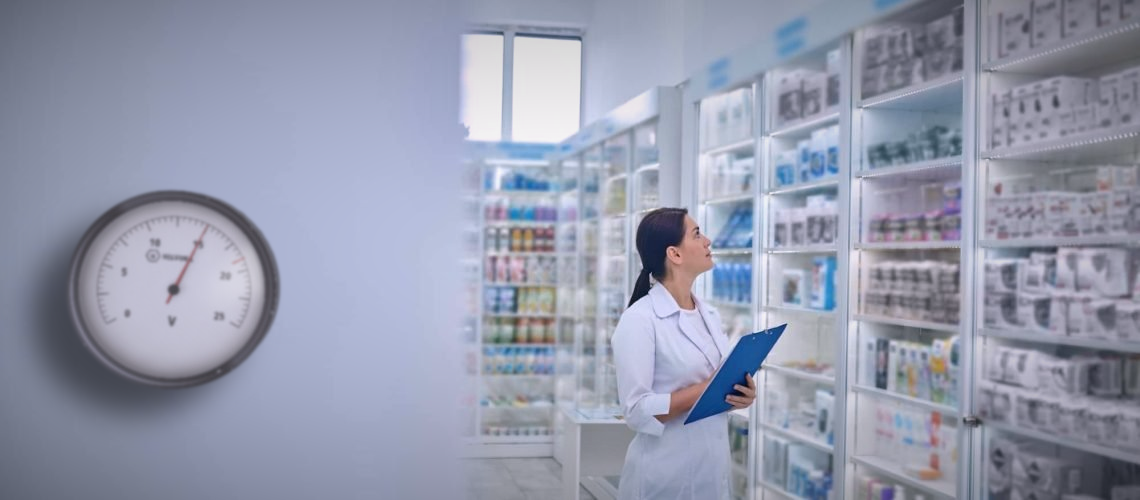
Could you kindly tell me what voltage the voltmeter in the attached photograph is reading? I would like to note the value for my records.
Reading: 15 V
